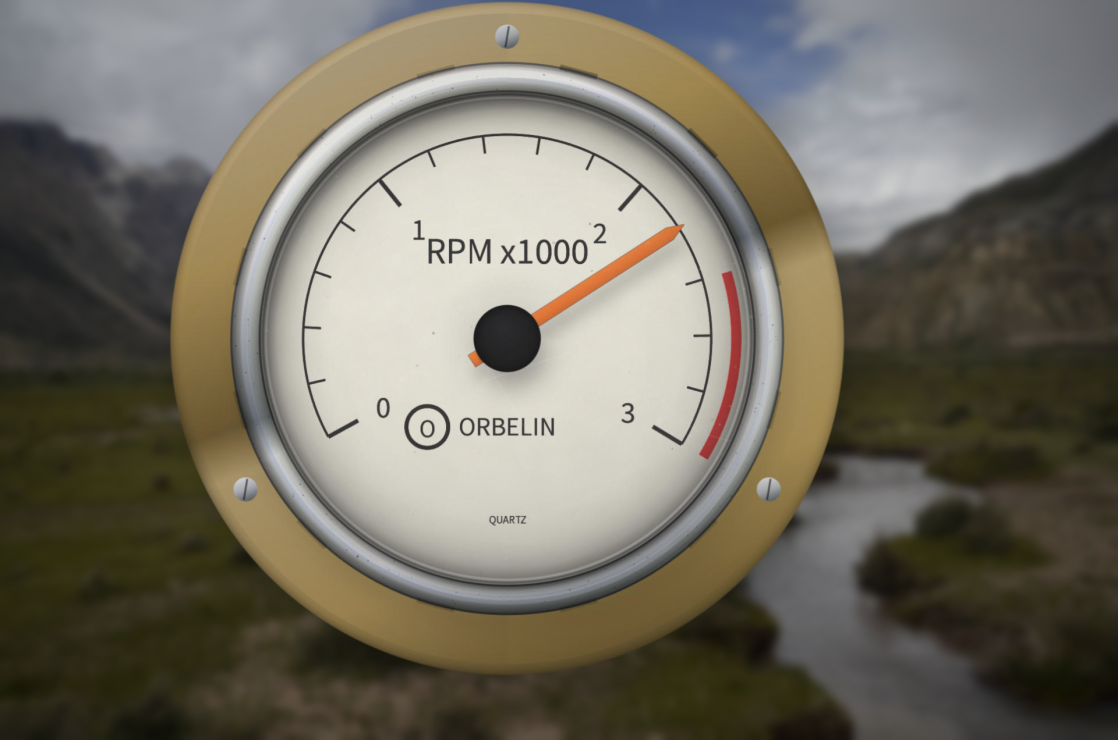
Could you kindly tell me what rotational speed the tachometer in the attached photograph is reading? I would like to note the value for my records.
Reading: 2200 rpm
